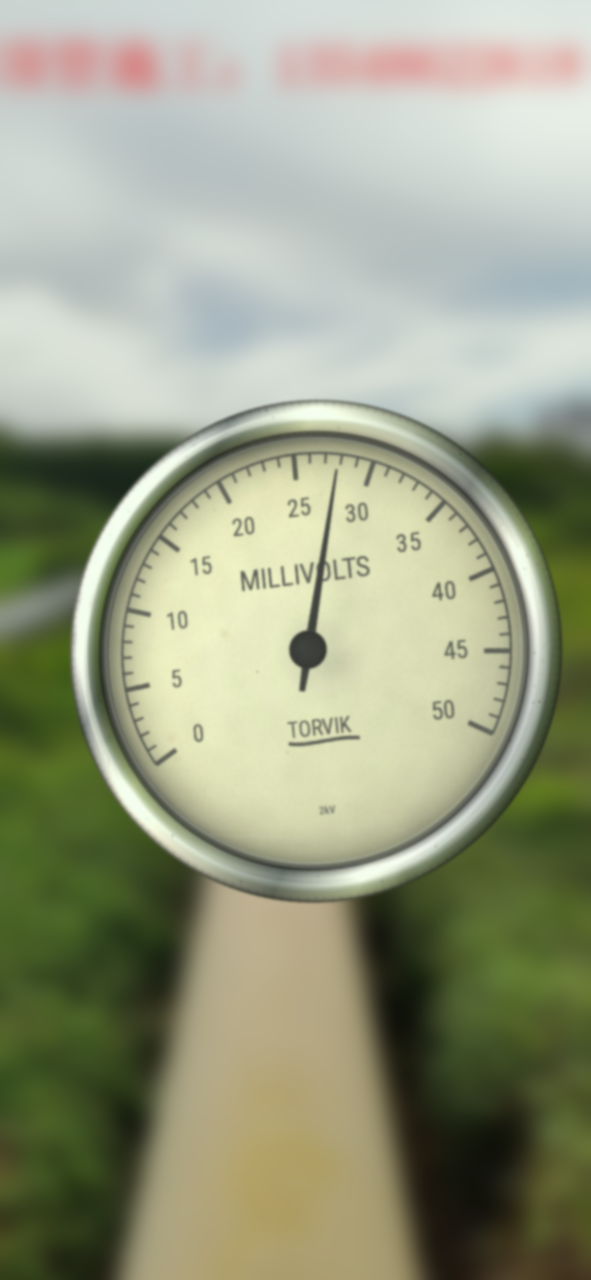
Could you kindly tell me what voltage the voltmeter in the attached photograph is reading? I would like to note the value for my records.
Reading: 28 mV
